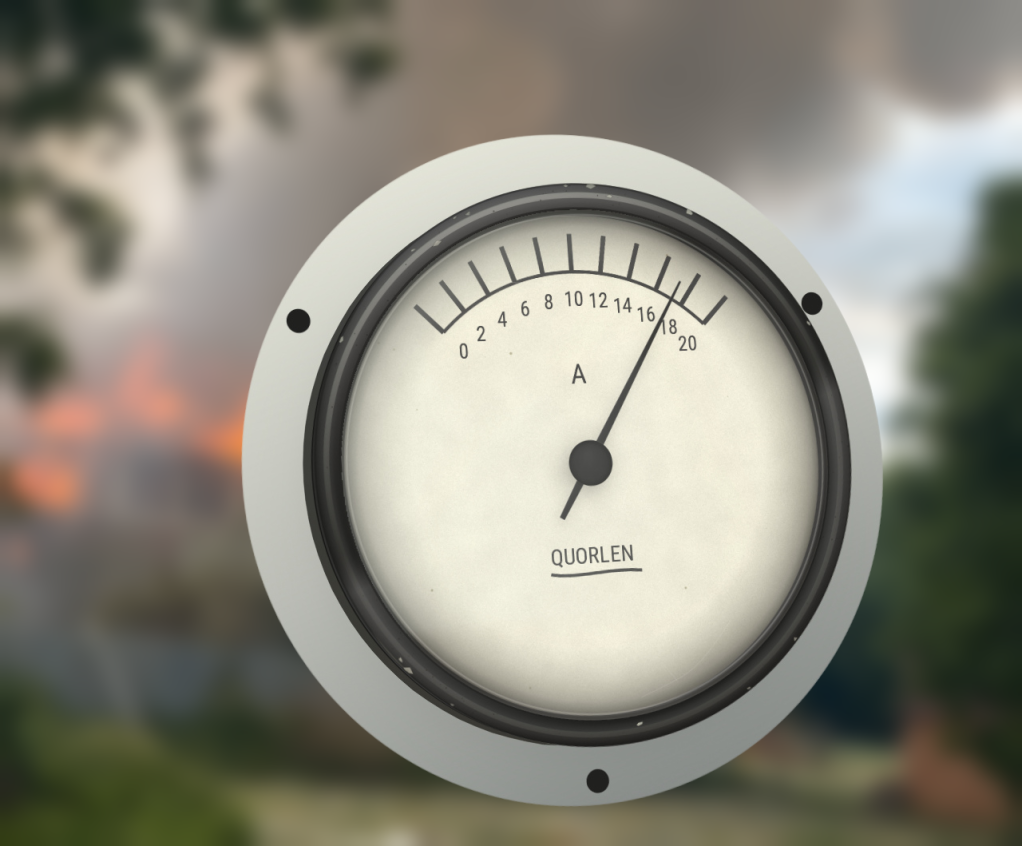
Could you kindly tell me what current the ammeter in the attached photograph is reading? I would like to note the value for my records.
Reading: 17 A
